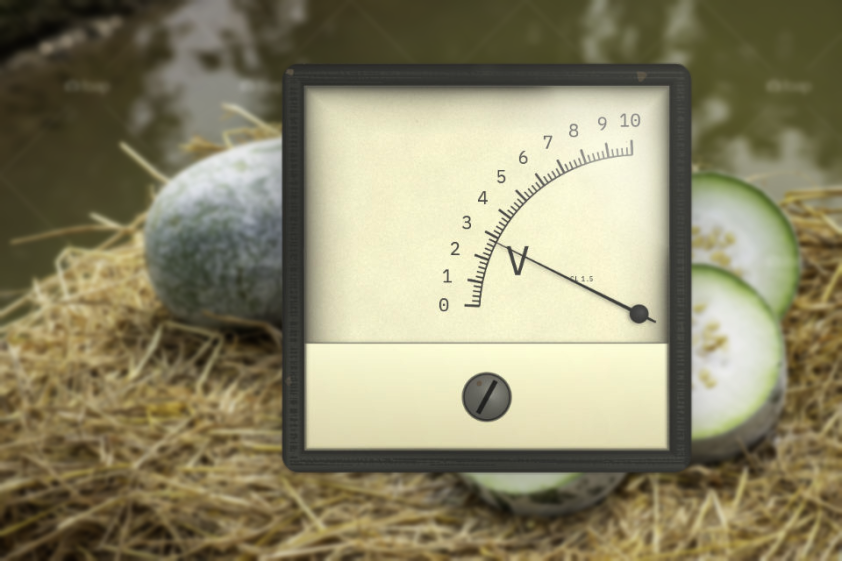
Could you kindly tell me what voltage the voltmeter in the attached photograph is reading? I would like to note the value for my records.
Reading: 2.8 V
